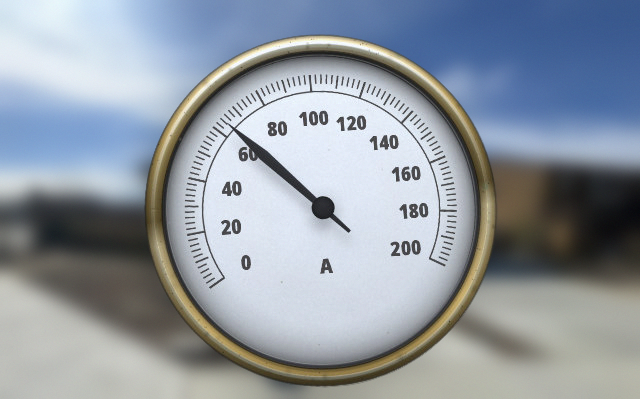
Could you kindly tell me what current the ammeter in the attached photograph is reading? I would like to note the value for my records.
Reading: 64 A
